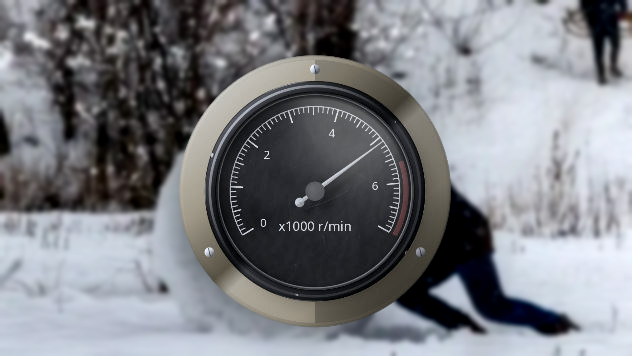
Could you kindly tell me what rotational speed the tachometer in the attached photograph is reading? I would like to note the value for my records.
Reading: 5100 rpm
